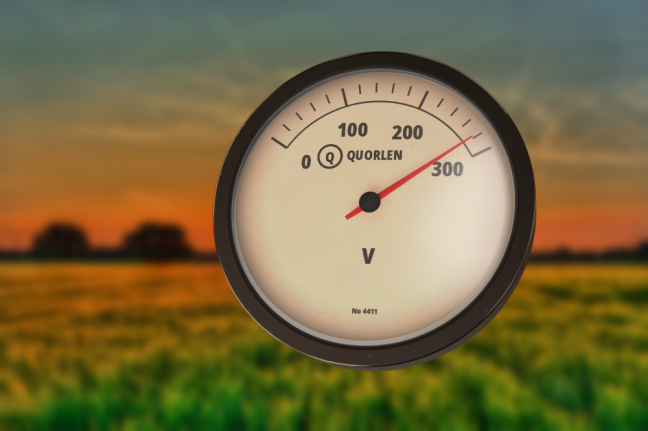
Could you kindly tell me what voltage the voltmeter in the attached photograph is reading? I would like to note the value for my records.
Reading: 280 V
